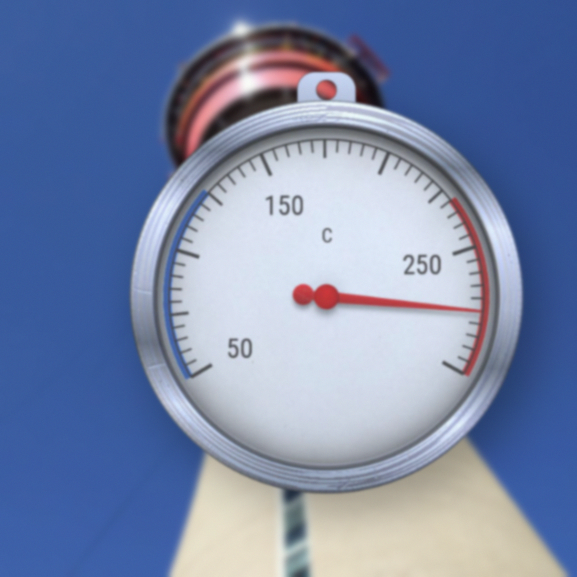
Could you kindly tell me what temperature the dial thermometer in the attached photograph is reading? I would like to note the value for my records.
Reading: 275 °C
